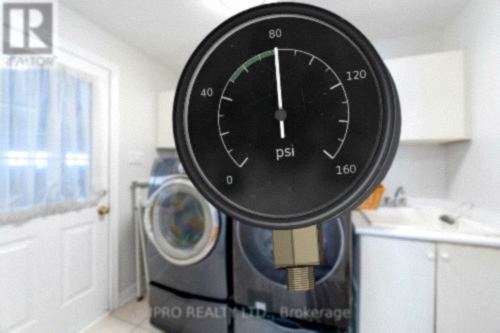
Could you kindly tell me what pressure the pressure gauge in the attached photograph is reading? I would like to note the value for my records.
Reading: 80 psi
